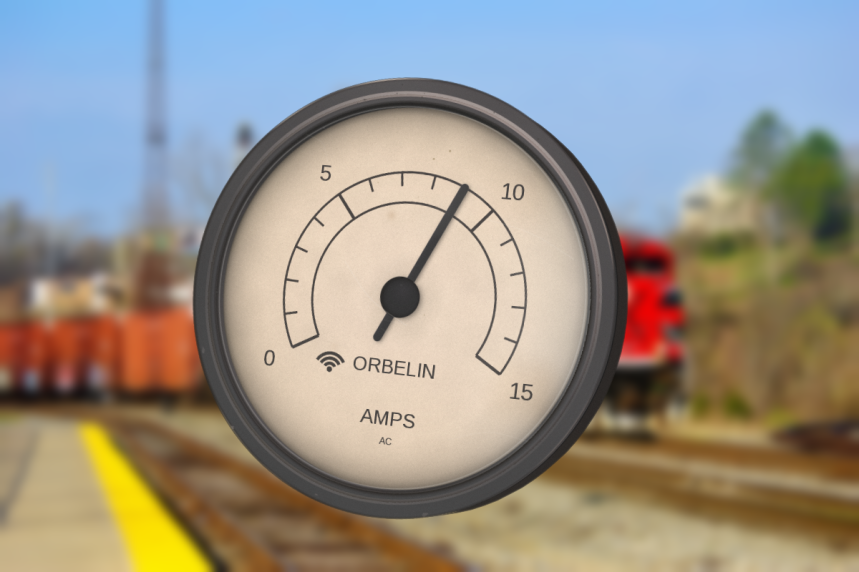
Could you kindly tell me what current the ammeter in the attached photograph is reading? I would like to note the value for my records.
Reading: 9 A
